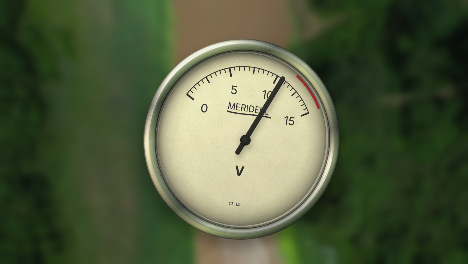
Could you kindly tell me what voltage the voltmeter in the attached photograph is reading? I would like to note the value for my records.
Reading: 10.5 V
